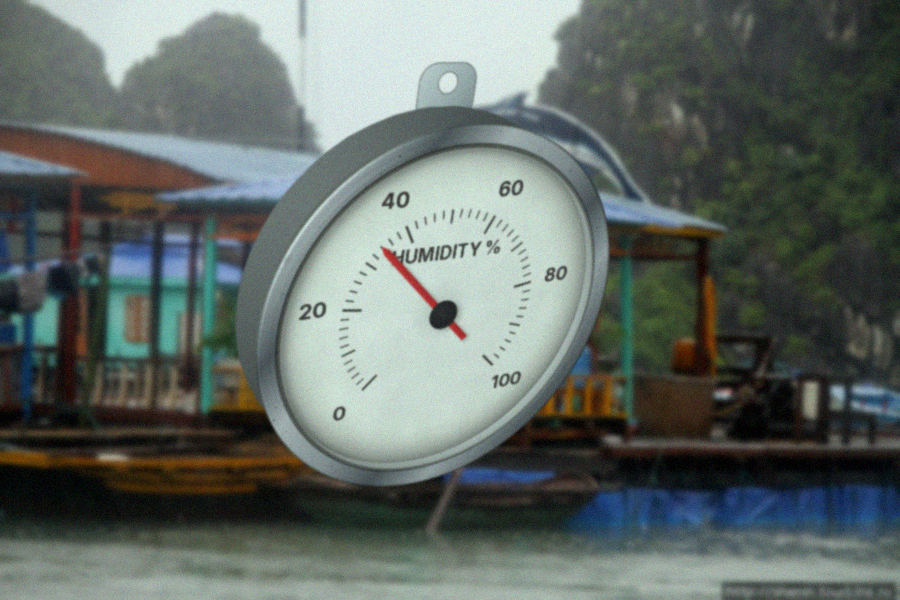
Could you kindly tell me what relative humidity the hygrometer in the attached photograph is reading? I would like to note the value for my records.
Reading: 34 %
